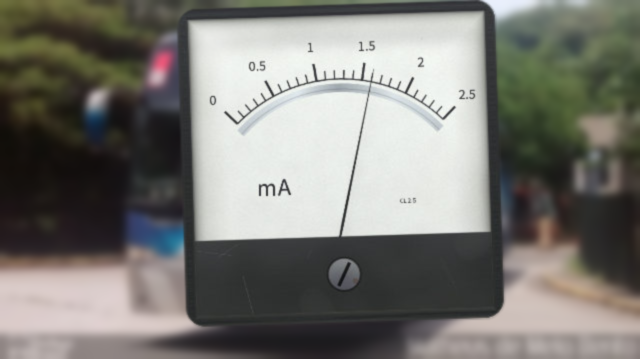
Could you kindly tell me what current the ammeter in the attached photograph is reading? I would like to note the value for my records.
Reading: 1.6 mA
